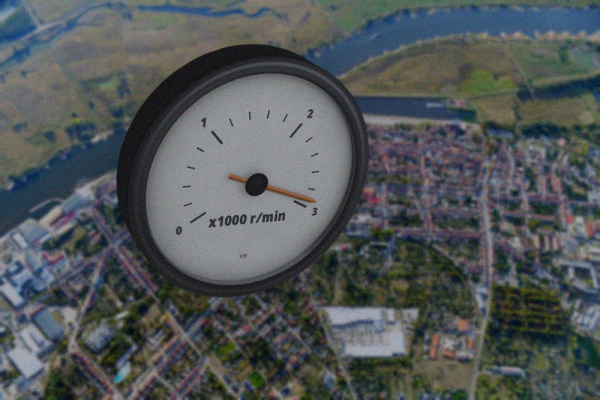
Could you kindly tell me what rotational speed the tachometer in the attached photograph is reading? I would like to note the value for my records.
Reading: 2900 rpm
